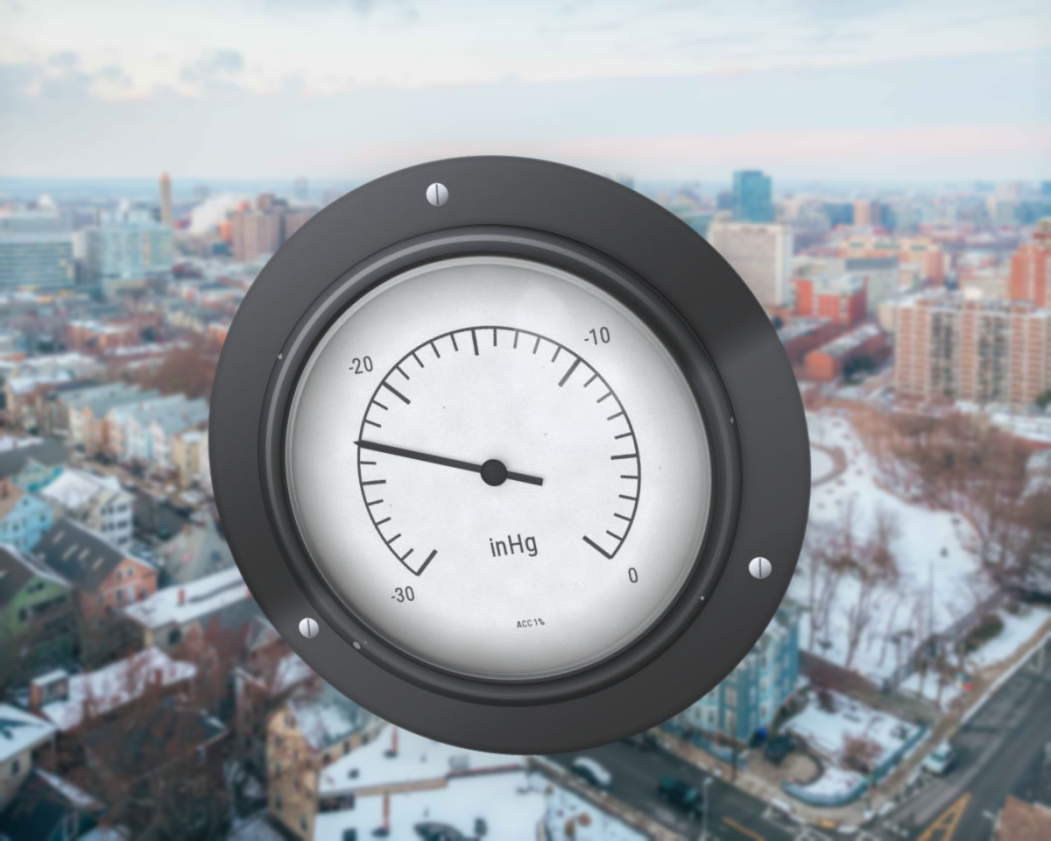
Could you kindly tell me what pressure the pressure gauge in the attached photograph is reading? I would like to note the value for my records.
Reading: -23 inHg
